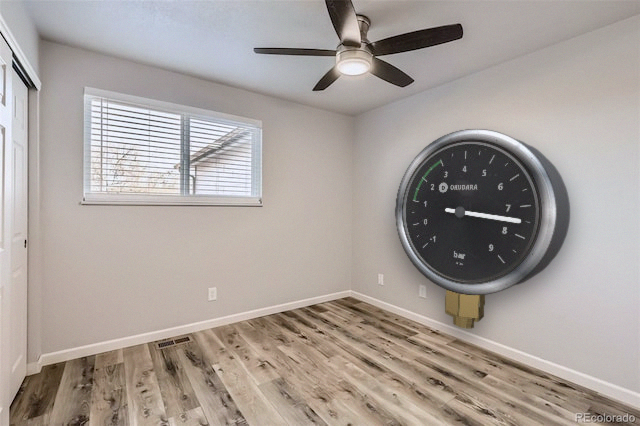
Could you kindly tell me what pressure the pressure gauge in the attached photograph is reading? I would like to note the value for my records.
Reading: 7.5 bar
